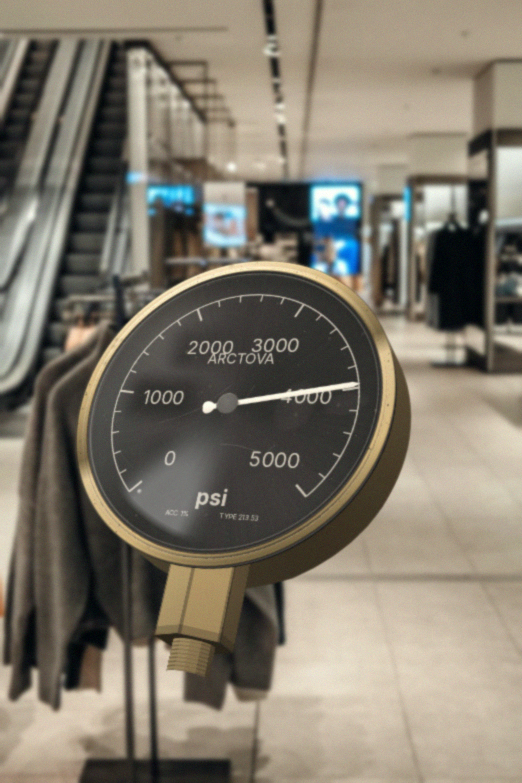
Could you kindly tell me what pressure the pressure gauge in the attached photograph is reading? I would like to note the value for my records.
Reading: 4000 psi
